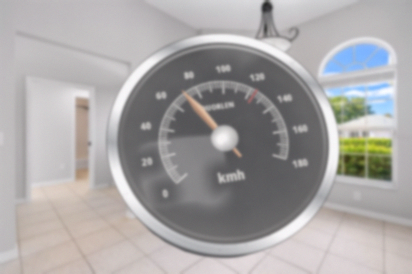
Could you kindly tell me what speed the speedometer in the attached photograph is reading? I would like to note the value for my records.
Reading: 70 km/h
